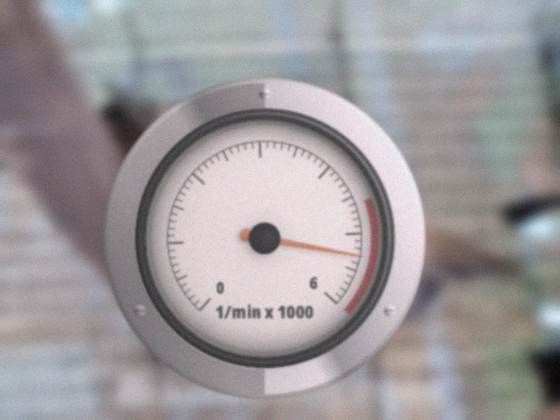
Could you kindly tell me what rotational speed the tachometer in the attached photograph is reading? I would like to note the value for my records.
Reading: 5300 rpm
